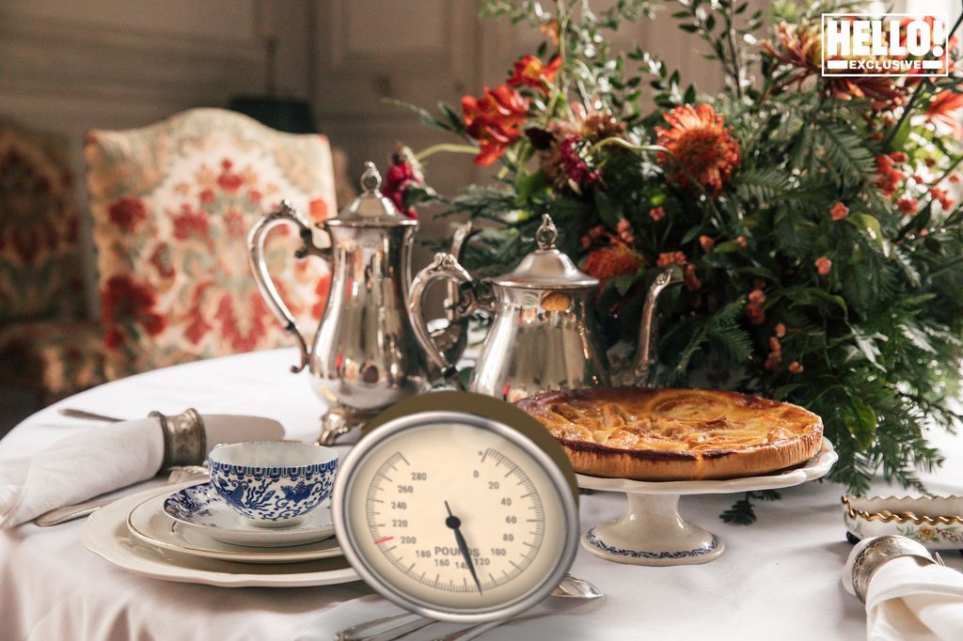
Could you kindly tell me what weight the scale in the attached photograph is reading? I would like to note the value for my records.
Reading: 130 lb
